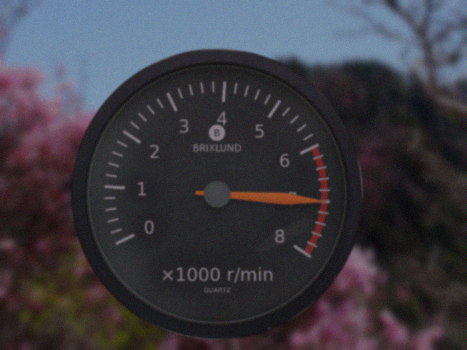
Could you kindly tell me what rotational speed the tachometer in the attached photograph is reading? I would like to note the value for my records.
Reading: 7000 rpm
